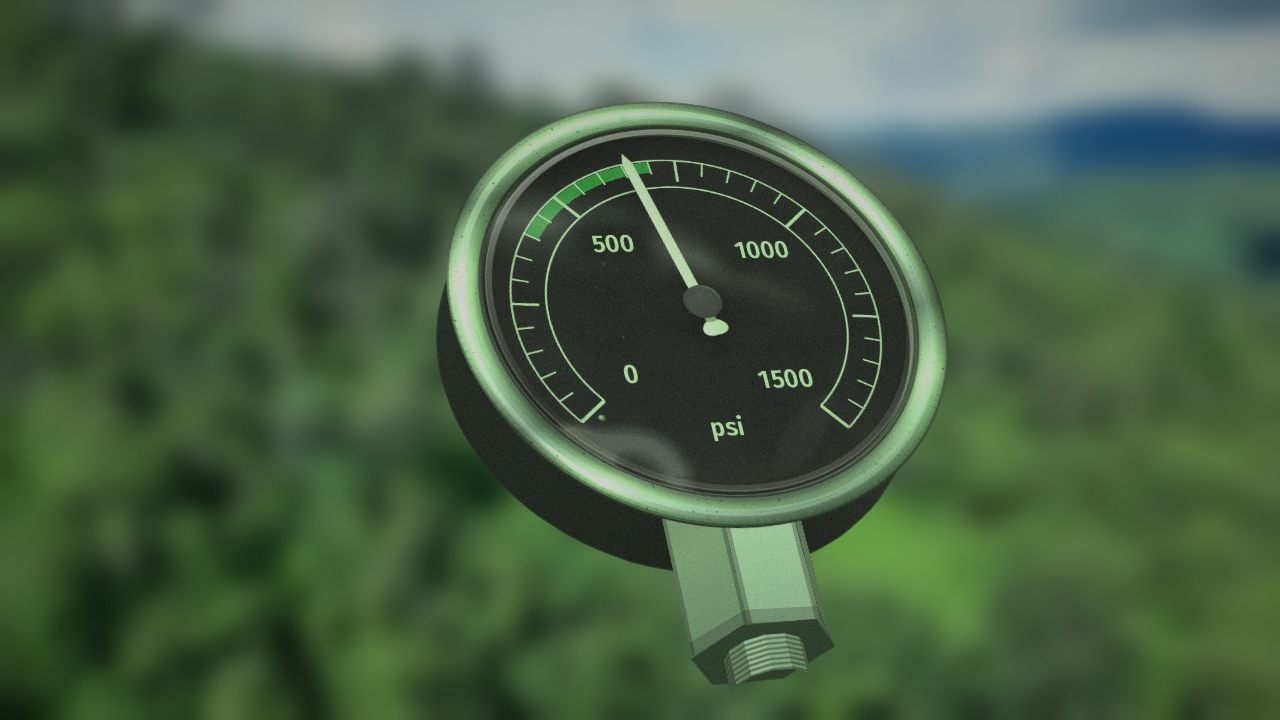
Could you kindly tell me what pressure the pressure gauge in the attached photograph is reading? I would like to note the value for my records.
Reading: 650 psi
